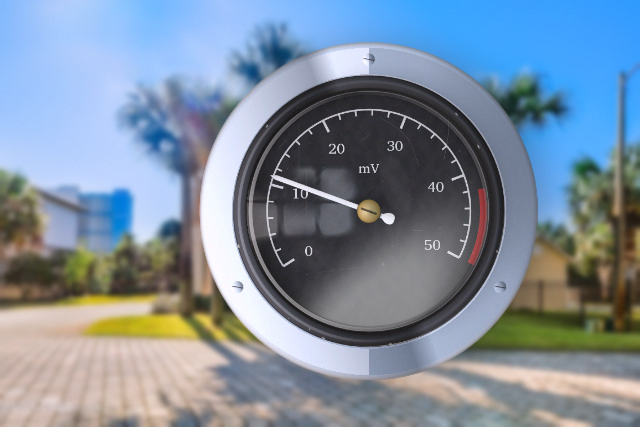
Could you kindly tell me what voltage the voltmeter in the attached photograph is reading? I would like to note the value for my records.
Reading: 11 mV
